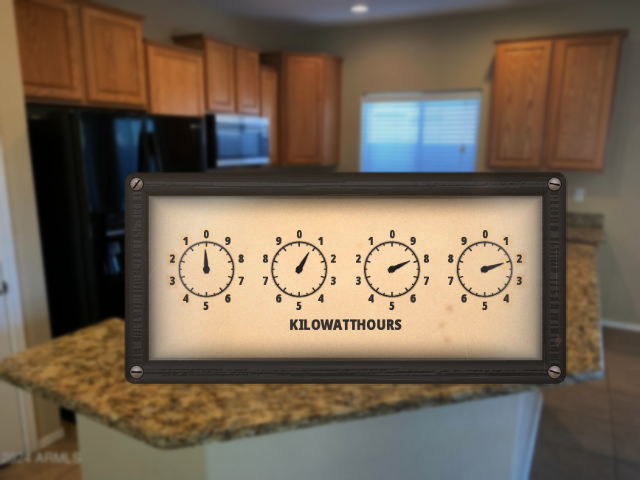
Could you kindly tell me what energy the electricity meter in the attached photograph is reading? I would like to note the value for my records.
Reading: 82 kWh
